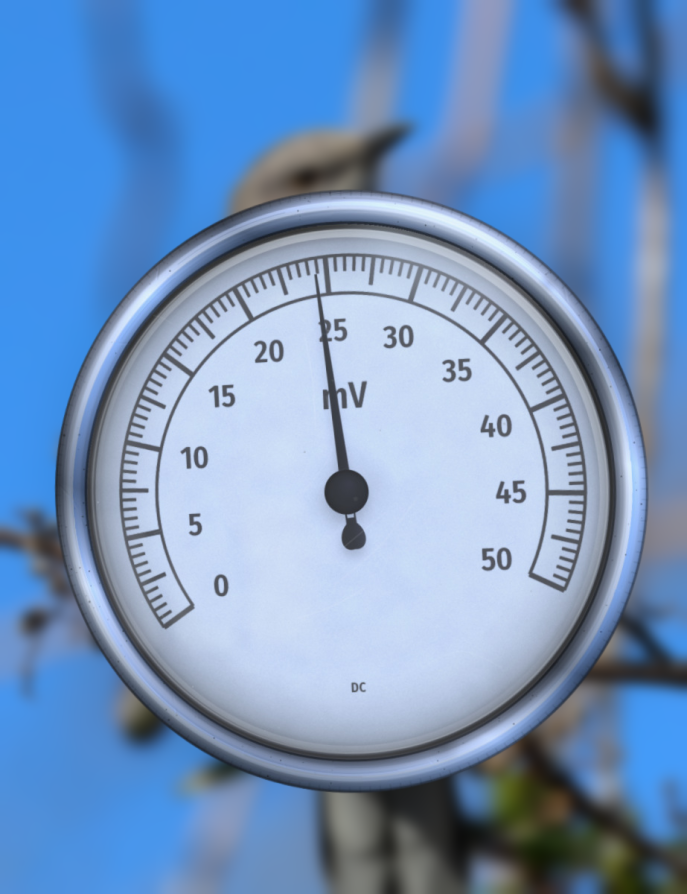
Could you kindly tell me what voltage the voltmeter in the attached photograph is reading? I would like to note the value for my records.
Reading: 24.5 mV
